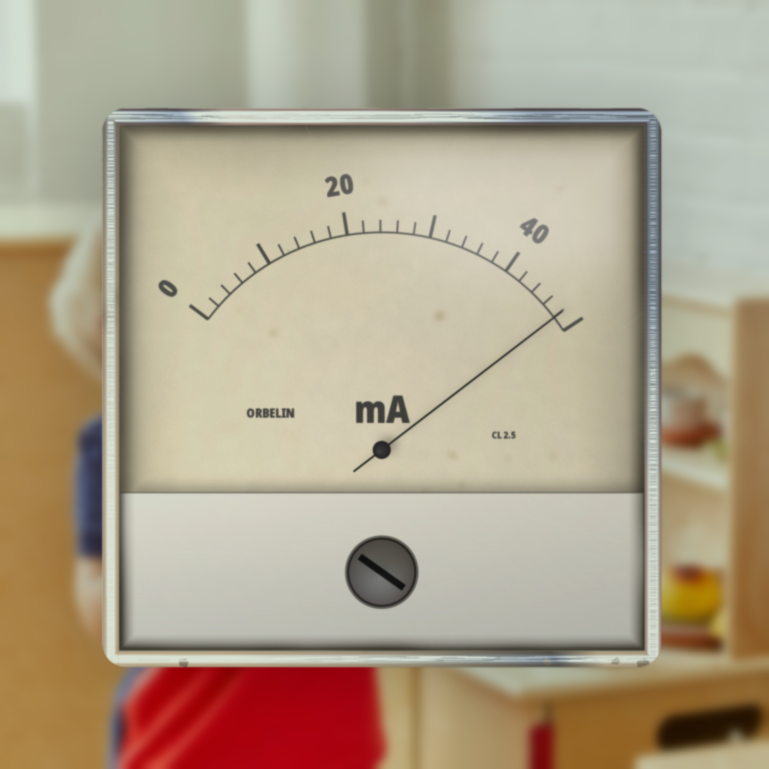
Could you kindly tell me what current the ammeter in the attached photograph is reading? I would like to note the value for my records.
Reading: 48 mA
